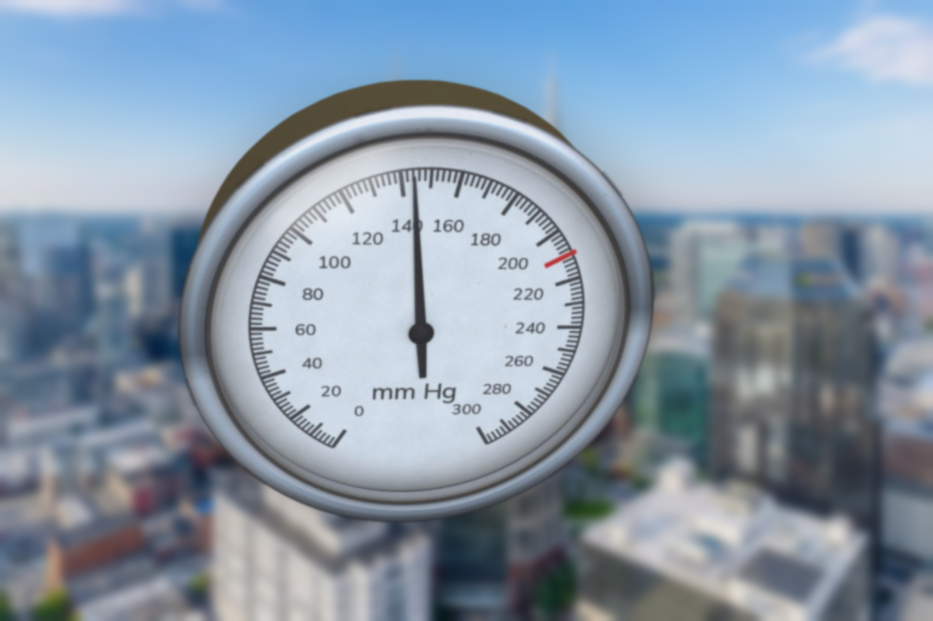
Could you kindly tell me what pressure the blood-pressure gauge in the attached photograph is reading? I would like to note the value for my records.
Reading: 144 mmHg
